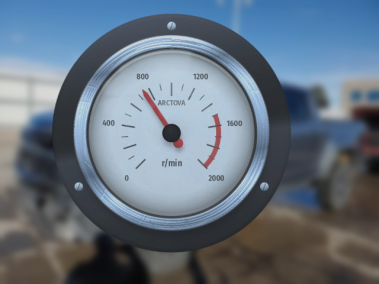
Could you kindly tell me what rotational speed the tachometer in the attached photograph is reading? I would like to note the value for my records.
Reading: 750 rpm
